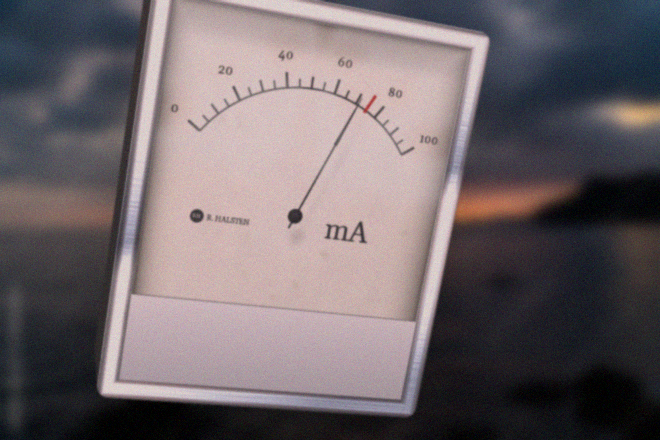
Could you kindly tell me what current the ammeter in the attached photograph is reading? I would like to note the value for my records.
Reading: 70 mA
